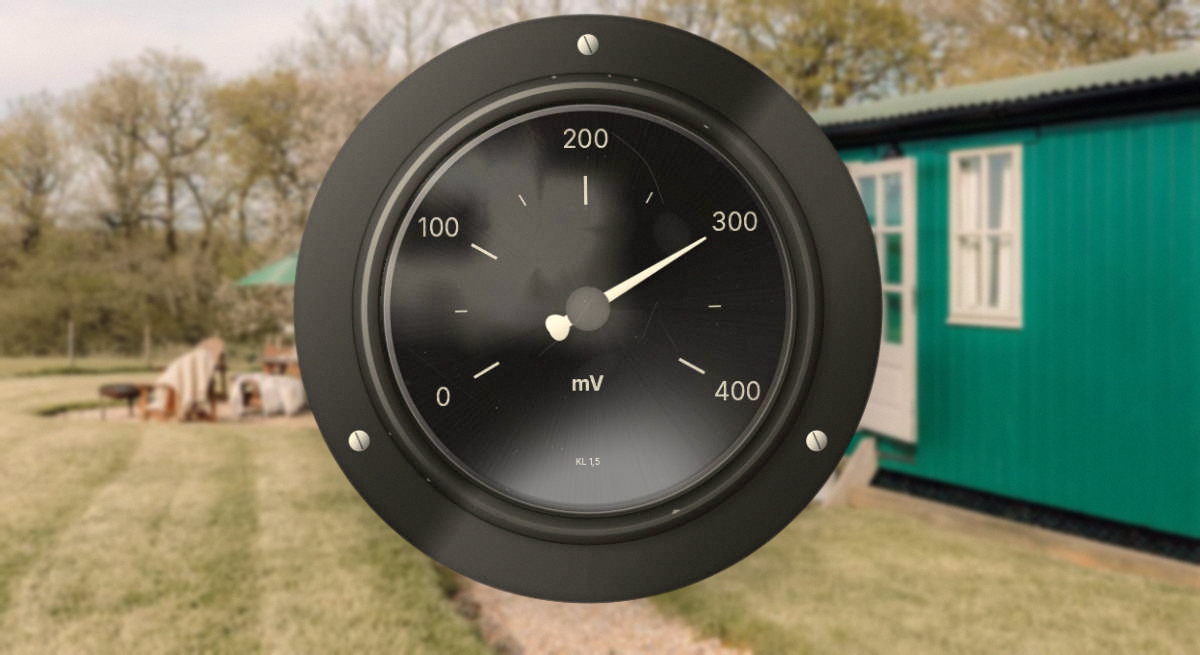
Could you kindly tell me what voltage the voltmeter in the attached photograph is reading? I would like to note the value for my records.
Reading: 300 mV
